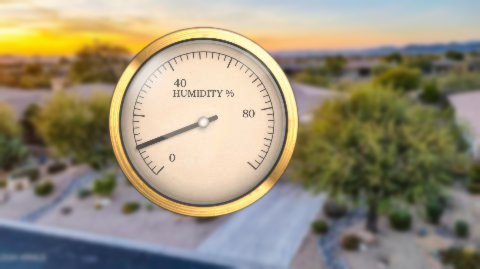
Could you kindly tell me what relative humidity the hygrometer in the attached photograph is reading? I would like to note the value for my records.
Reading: 10 %
